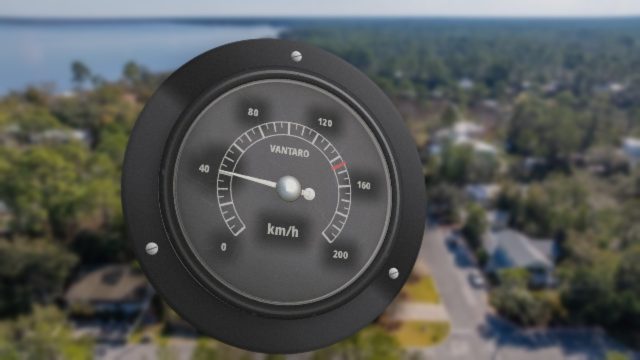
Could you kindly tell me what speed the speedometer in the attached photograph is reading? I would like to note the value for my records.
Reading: 40 km/h
